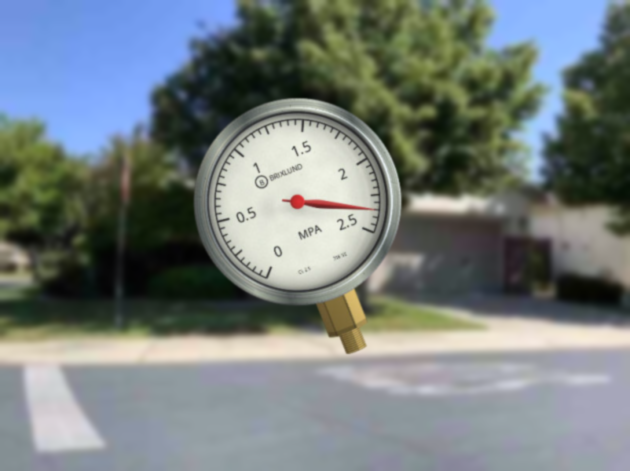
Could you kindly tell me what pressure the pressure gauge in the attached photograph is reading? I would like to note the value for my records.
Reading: 2.35 MPa
